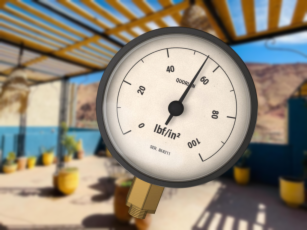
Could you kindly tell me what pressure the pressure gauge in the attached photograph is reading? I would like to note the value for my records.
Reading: 55 psi
